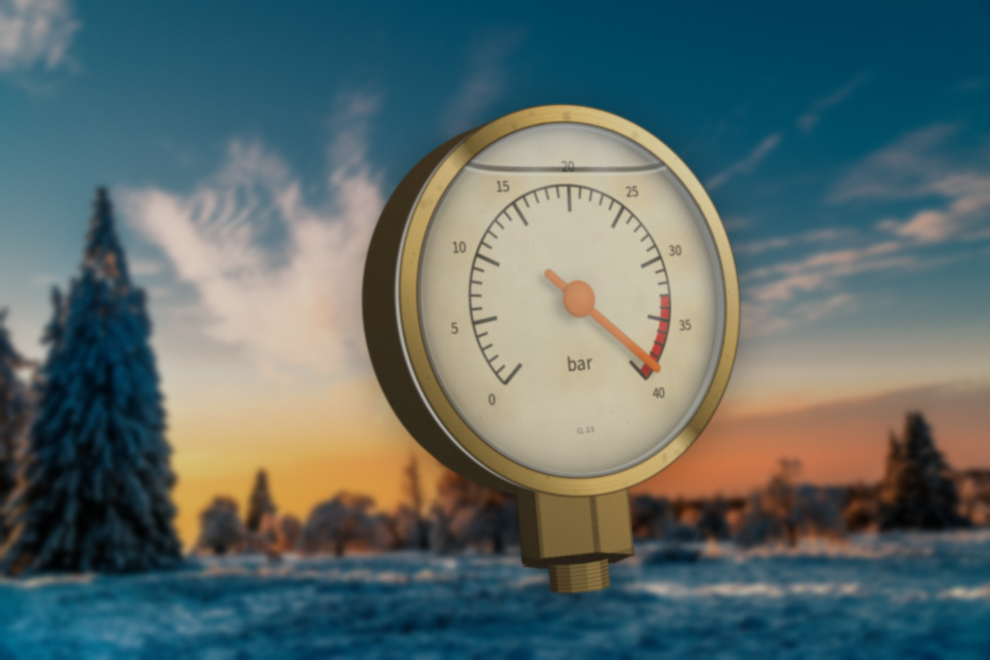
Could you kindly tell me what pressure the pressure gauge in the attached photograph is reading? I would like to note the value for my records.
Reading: 39 bar
